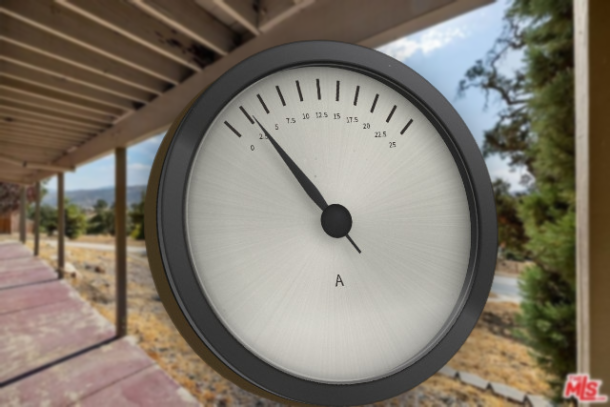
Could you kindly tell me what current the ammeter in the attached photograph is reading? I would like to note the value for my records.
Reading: 2.5 A
